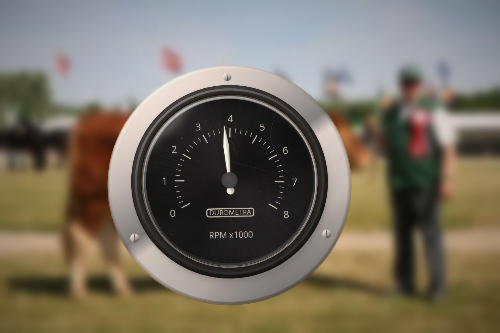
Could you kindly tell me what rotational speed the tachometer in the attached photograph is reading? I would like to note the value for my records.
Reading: 3800 rpm
